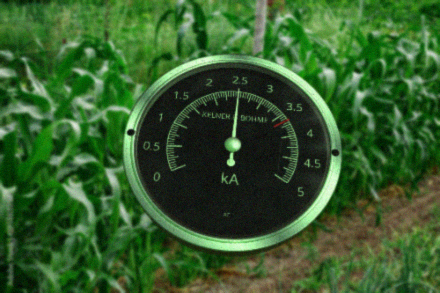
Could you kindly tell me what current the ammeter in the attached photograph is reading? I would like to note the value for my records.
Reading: 2.5 kA
